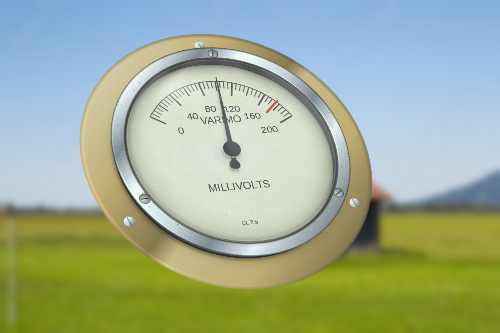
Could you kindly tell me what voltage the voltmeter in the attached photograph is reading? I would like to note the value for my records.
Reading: 100 mV
